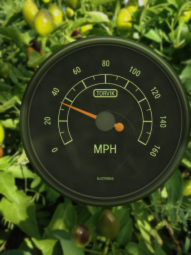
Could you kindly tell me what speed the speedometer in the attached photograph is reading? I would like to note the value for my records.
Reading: 35 mph
